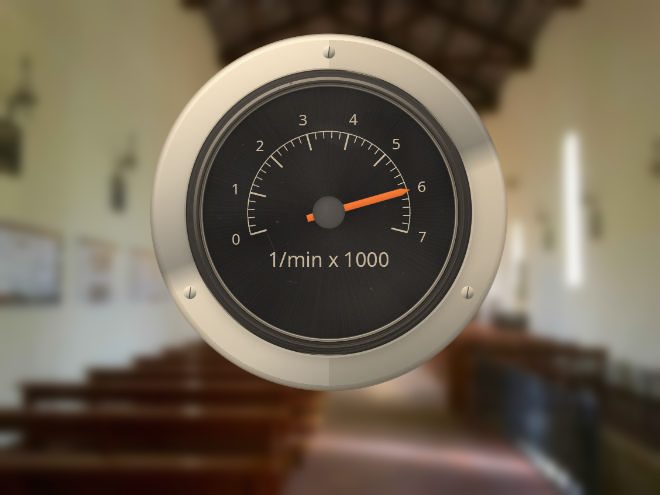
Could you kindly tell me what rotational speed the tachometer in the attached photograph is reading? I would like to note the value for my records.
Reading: 6000 rpm
